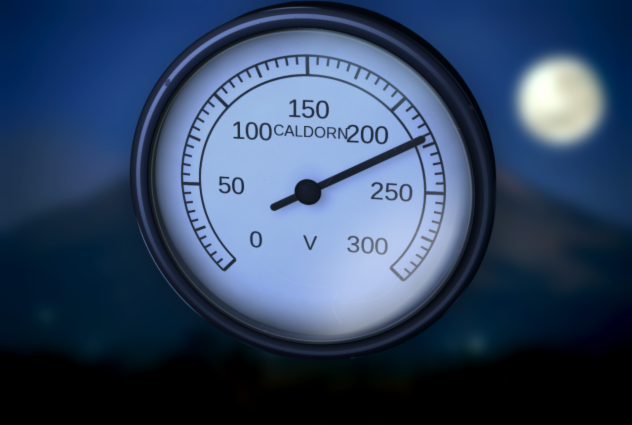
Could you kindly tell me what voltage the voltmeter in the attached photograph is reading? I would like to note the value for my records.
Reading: 220 V
